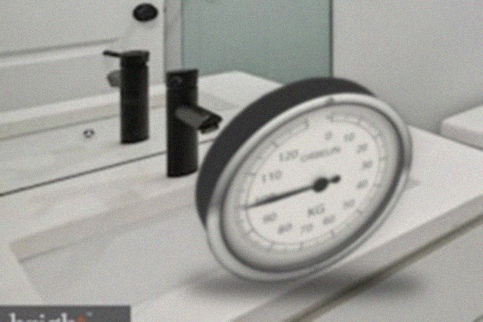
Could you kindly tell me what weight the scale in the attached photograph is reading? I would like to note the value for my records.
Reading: 100 kg
